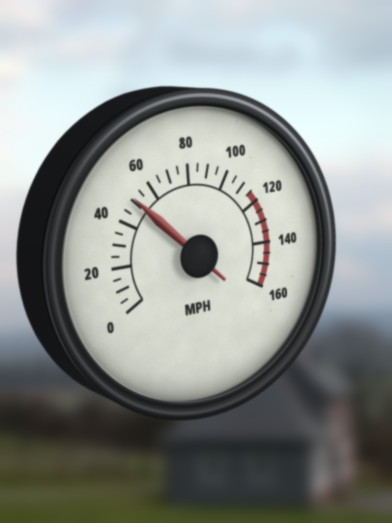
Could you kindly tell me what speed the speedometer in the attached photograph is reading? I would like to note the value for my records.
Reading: 50 mph
